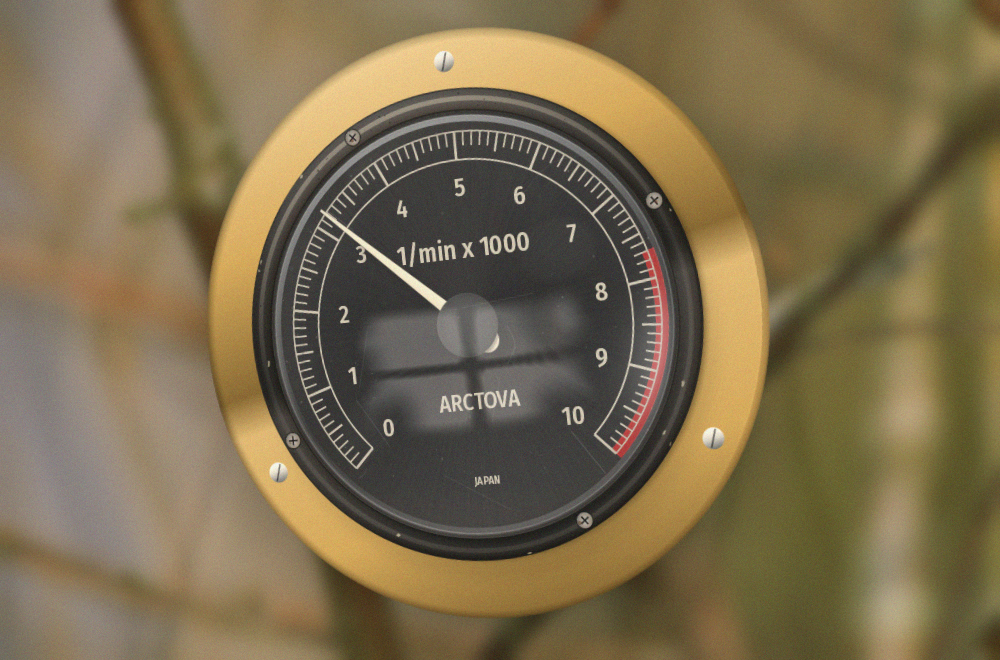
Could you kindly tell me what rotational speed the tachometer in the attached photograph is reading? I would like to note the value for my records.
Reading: 3200 rpm
